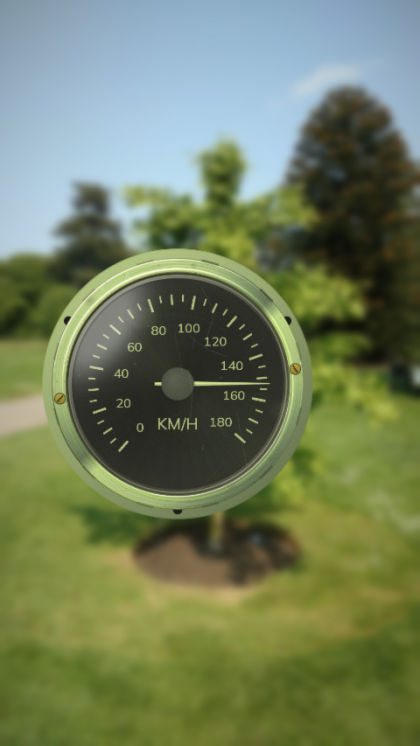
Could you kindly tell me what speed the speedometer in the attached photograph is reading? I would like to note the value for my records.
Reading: 152.5 km/h
